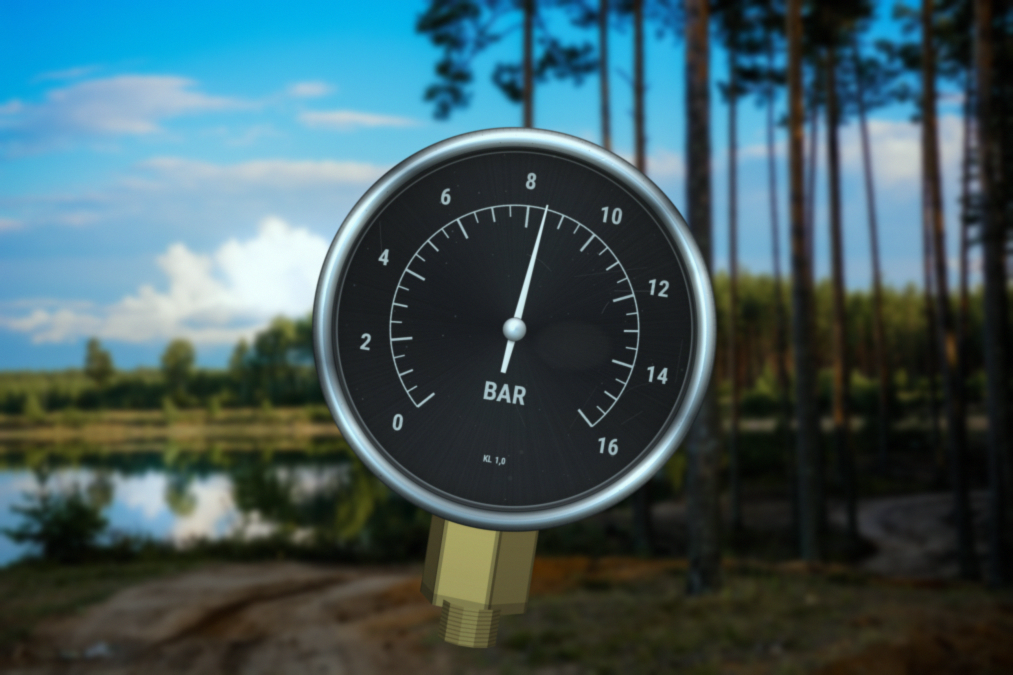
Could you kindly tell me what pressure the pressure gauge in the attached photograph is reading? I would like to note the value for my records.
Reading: 8.5 bar
